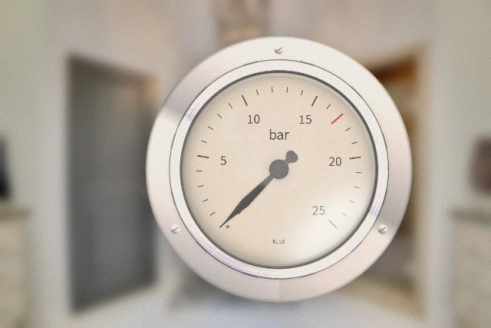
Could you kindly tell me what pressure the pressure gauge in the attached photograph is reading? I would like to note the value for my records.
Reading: 0 bar
